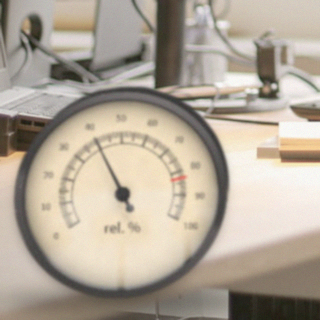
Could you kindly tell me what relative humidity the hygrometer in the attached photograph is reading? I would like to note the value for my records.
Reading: 40 %
